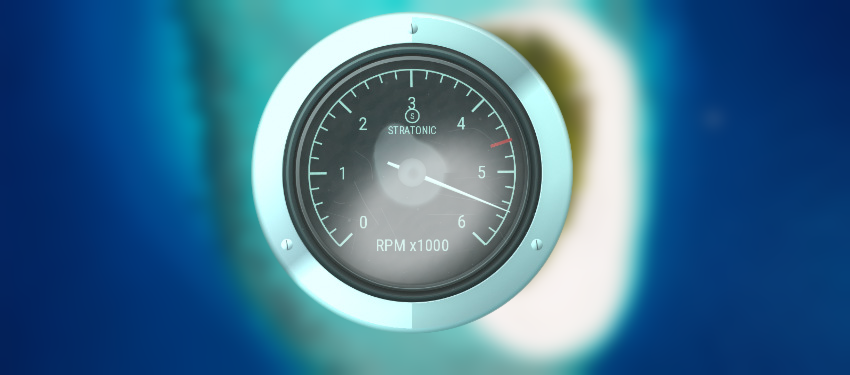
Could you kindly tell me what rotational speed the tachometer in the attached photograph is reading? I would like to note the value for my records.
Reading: 5500 rpm
